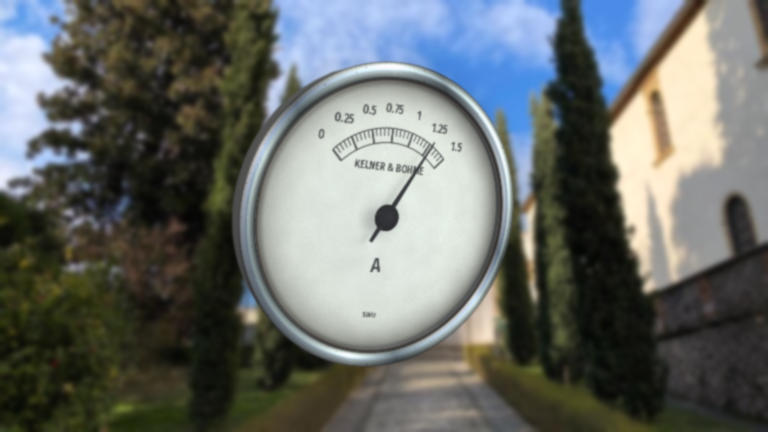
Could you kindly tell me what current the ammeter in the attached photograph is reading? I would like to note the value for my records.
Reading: 1.25 A
